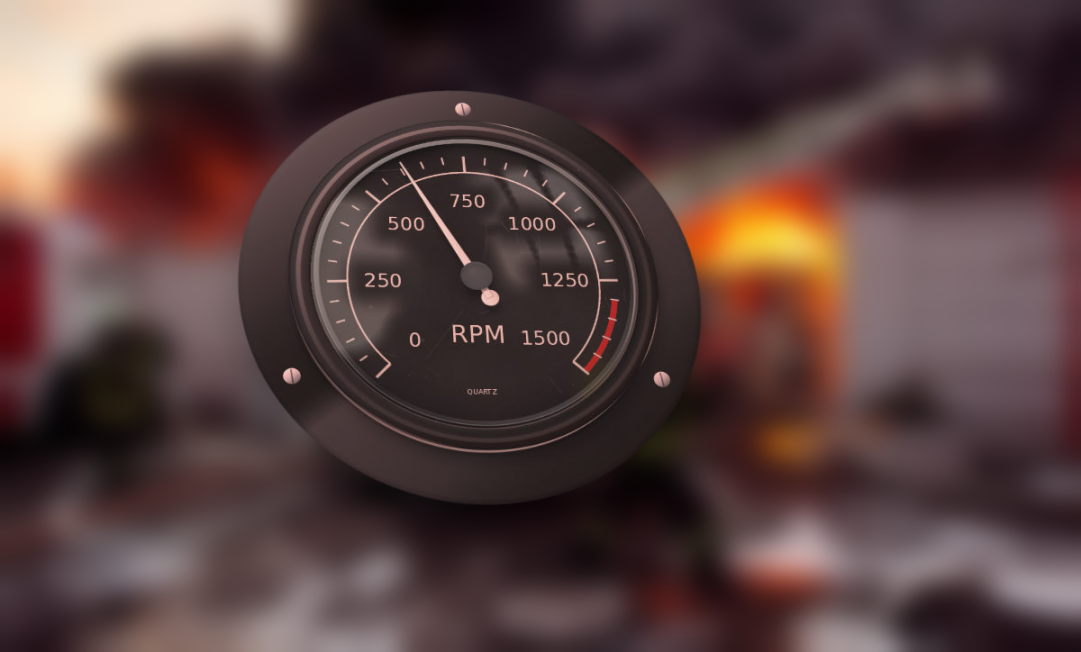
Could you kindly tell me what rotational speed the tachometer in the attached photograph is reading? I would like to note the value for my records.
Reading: 600 rpm
